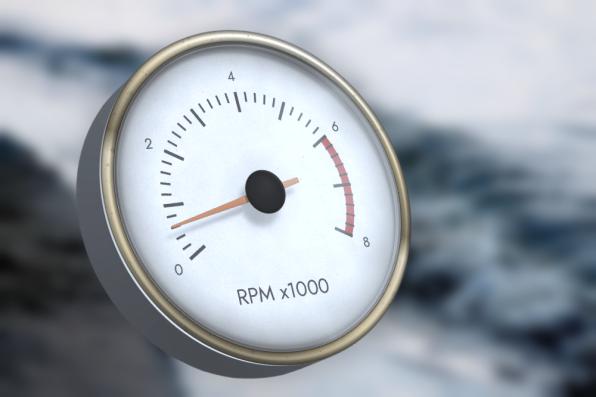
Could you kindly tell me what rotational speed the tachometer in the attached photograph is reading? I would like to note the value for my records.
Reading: 600 rpm
